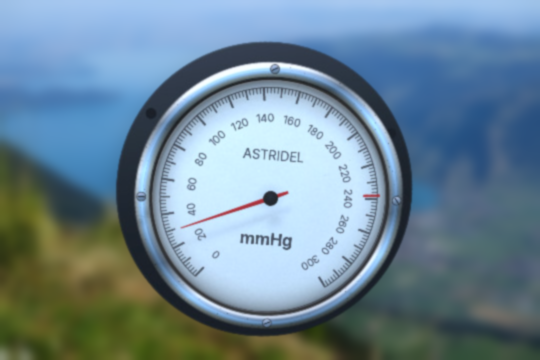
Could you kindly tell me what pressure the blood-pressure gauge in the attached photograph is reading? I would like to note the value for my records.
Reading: 30 mmHg
